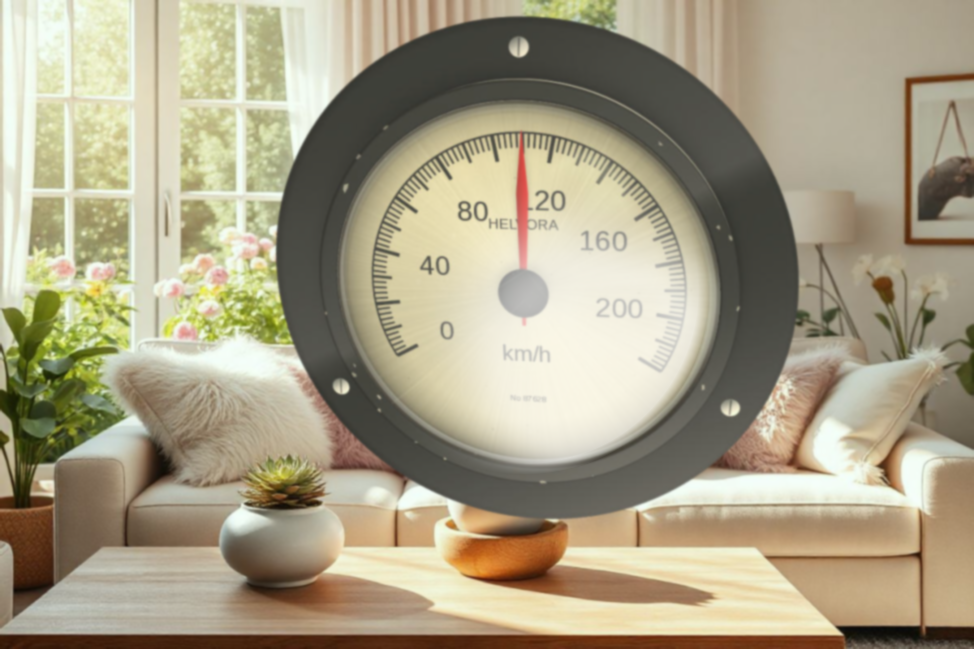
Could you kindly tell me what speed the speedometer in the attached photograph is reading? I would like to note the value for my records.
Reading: 110 km/h
